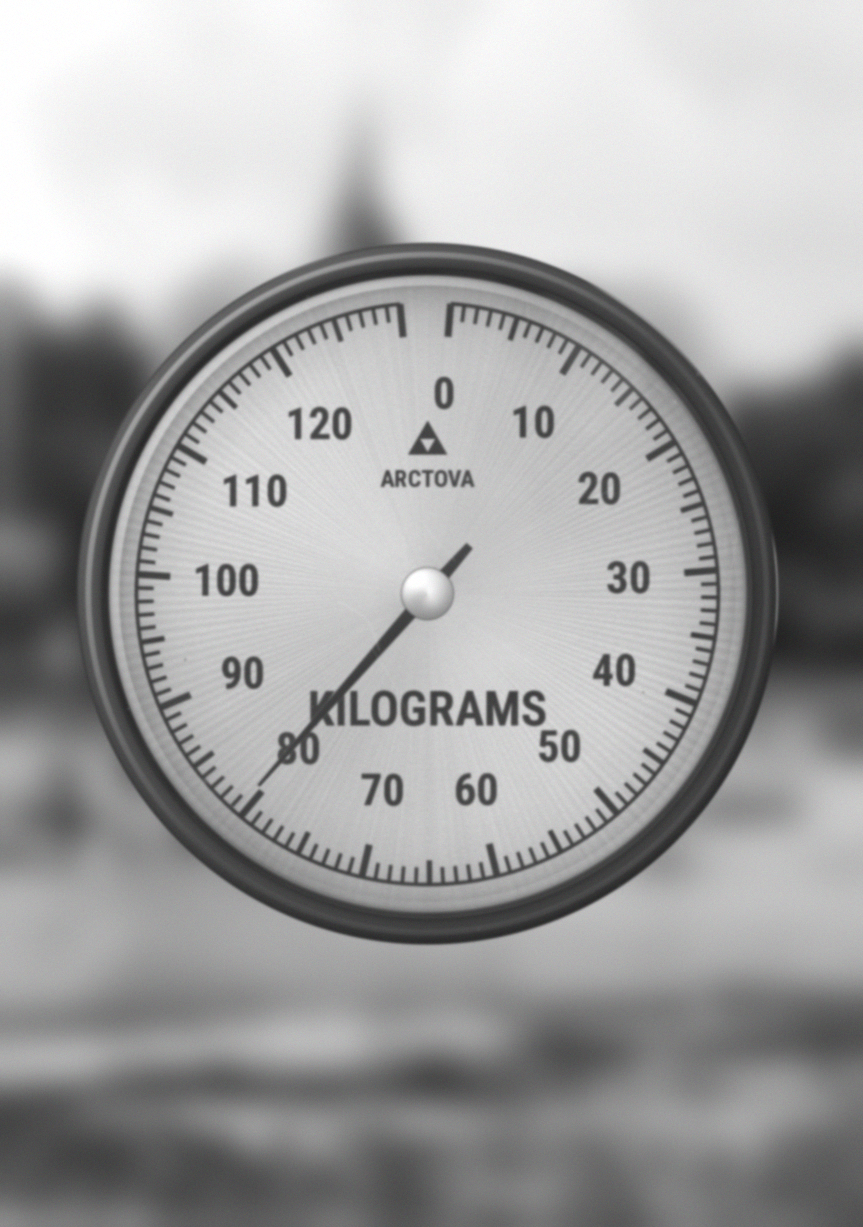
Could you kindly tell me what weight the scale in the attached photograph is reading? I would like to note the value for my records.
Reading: 80.5 kg
